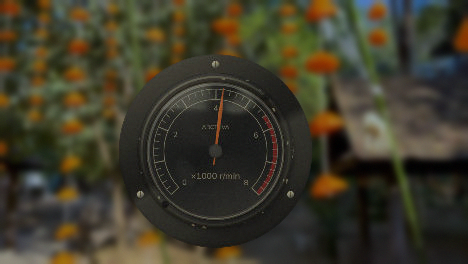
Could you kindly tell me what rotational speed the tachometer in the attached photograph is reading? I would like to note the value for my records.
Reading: 4200 rpm
